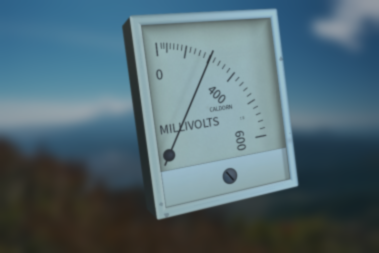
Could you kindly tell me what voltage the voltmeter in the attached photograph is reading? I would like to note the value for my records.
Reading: 300 mV
